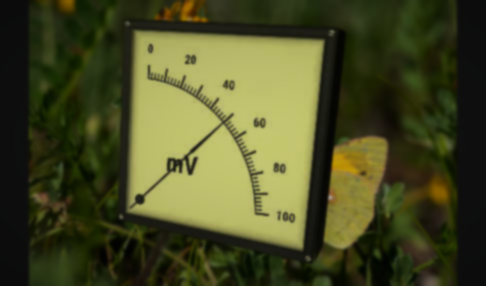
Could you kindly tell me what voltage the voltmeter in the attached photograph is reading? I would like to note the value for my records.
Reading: 50 mV
